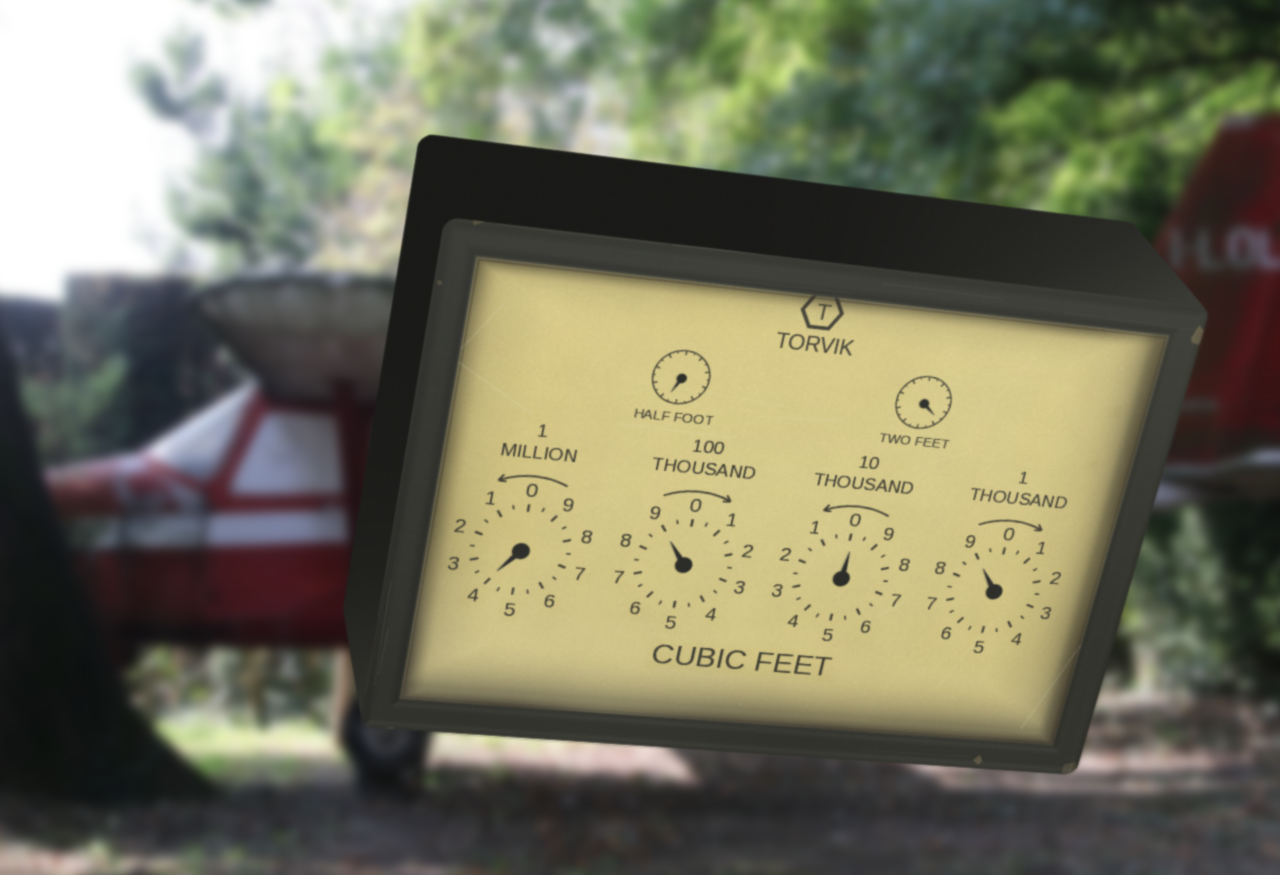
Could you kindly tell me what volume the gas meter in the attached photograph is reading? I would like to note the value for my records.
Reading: 389900 ft³
